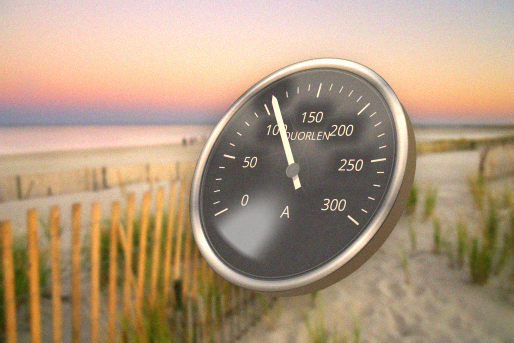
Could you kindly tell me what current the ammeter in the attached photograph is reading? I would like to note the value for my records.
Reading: 110 A
